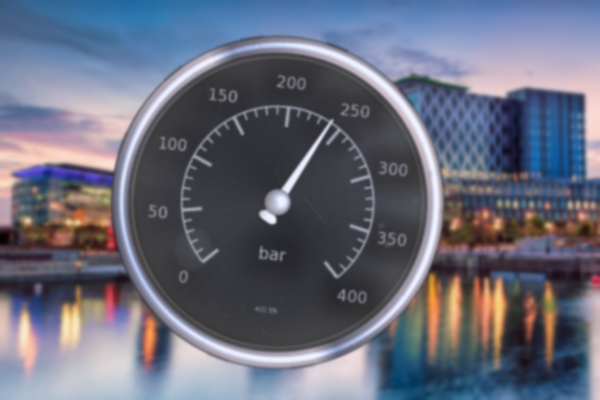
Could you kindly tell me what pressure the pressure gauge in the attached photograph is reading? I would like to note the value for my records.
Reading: 240 bar
